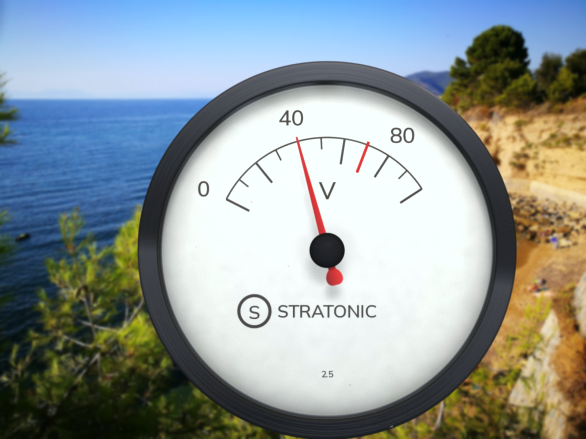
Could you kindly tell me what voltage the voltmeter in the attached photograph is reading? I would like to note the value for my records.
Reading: 40 V
